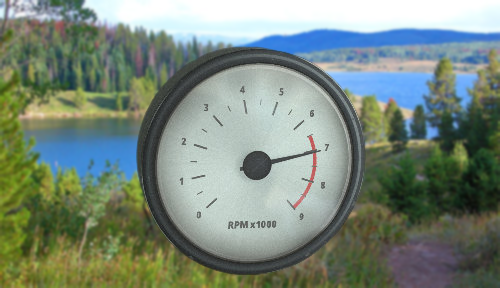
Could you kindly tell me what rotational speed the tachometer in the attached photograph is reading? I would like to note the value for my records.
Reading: 7000 rpm
